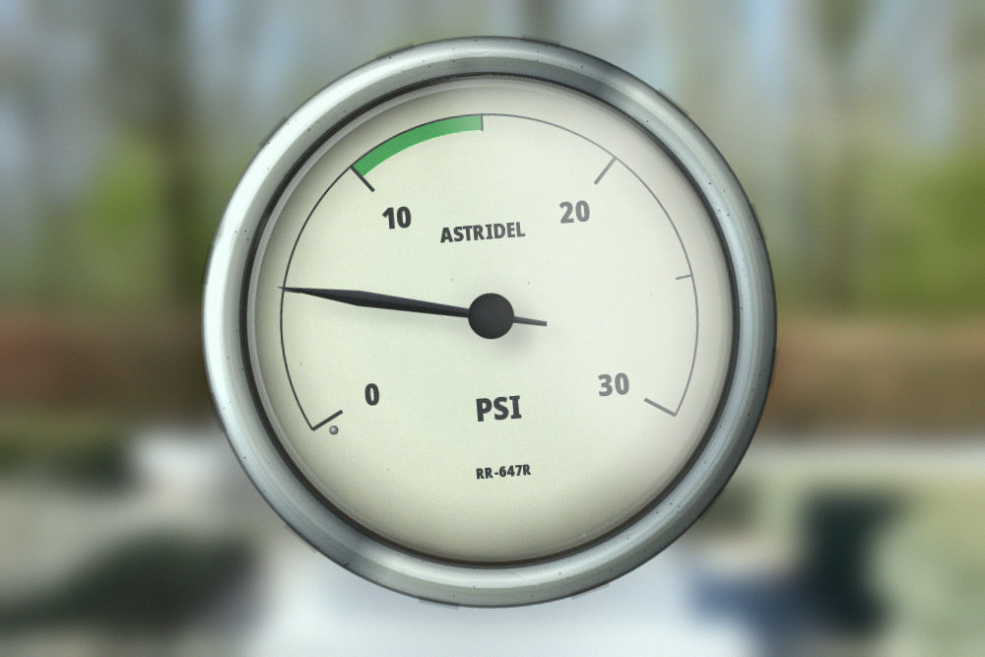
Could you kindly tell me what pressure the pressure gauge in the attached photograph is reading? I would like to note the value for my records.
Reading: 5 psi
